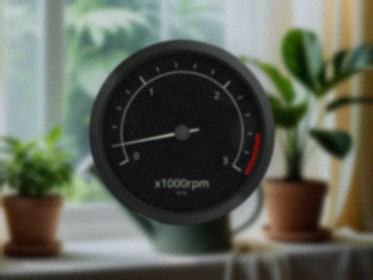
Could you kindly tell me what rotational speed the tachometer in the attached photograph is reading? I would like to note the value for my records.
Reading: 200 rpm
